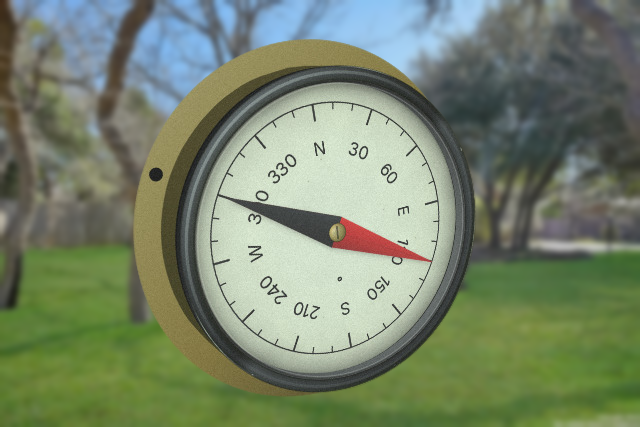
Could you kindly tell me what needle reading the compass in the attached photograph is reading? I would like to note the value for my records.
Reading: 120 °
